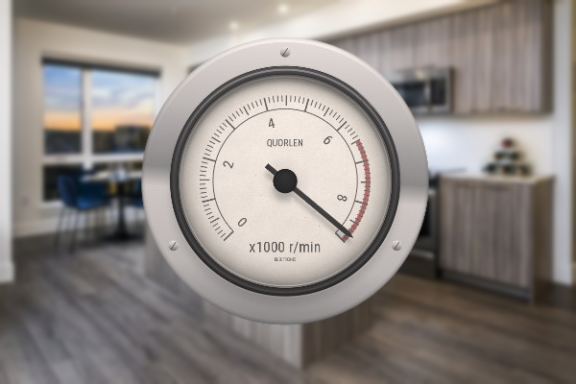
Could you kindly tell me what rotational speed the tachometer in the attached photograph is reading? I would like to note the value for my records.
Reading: 8800 rpm
